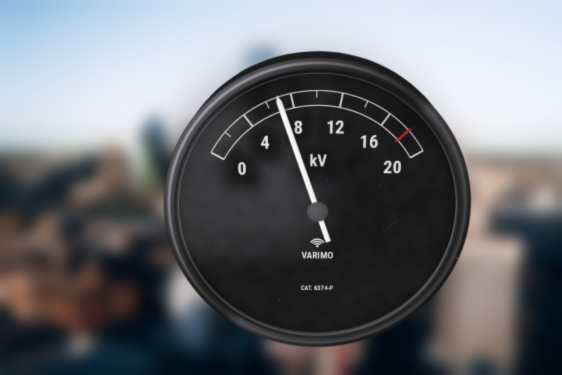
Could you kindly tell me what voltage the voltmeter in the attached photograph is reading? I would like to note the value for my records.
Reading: 7 kV
